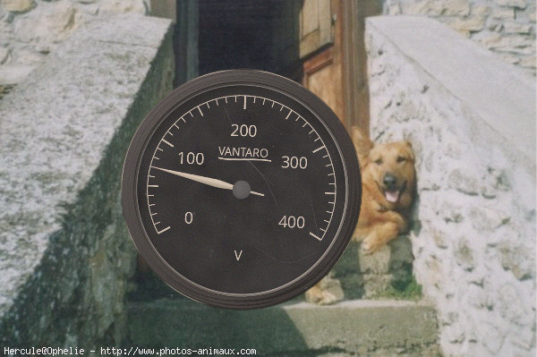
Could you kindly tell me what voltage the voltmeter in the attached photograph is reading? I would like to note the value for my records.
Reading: 70 V
